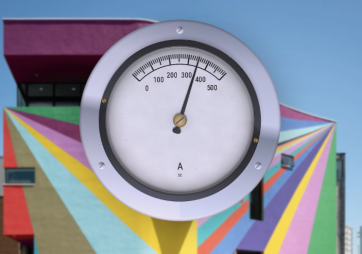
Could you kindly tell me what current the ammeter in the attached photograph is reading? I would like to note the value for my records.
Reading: 350 A
